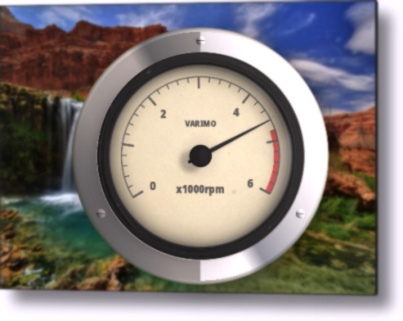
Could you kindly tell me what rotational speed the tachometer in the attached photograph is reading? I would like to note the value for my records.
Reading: 4600 rpm
